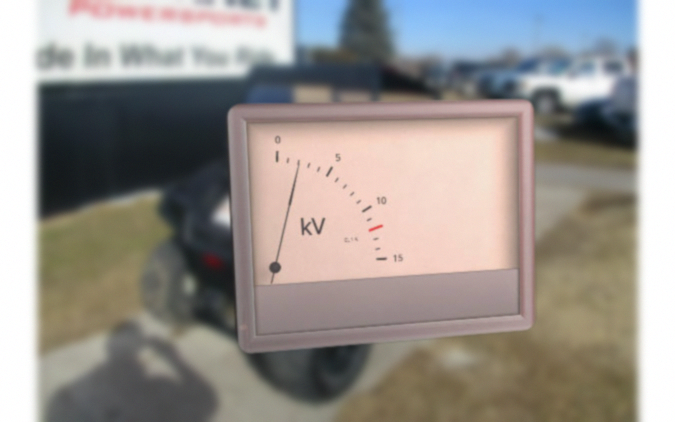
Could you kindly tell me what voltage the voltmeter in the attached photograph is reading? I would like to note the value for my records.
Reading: 2 kV
